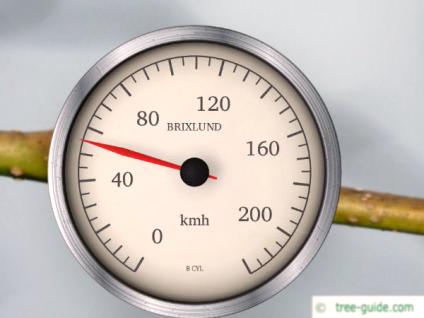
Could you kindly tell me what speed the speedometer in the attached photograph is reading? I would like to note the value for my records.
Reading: 55 km/h
